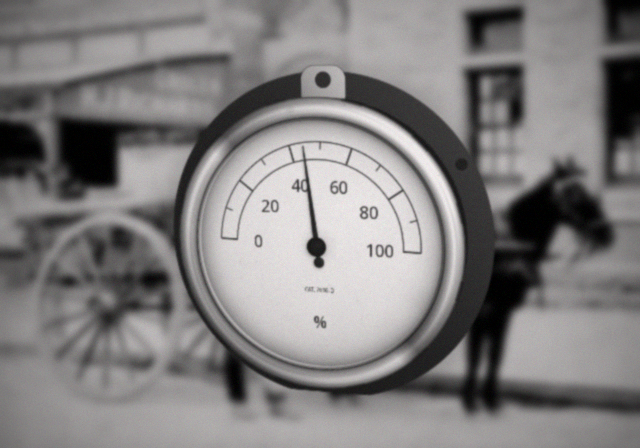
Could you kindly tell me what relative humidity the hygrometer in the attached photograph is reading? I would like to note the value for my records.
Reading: 45 %
